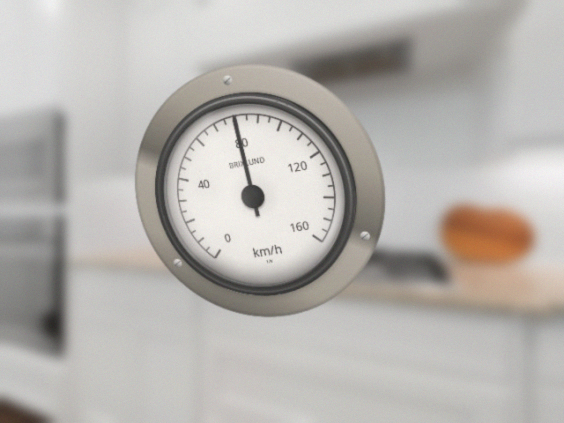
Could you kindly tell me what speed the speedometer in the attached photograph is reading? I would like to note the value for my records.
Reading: 80 km/h
